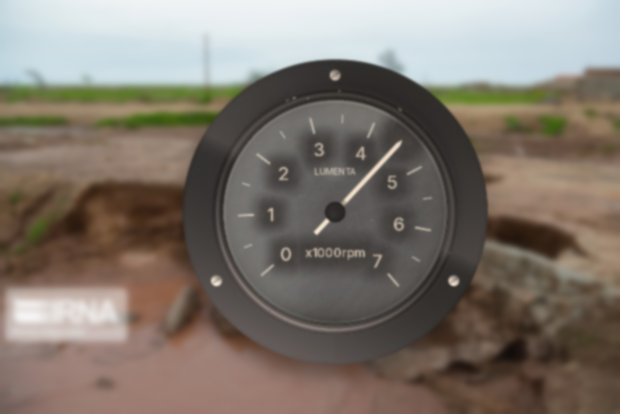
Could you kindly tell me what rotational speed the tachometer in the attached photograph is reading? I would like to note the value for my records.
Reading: 4500 rpm
